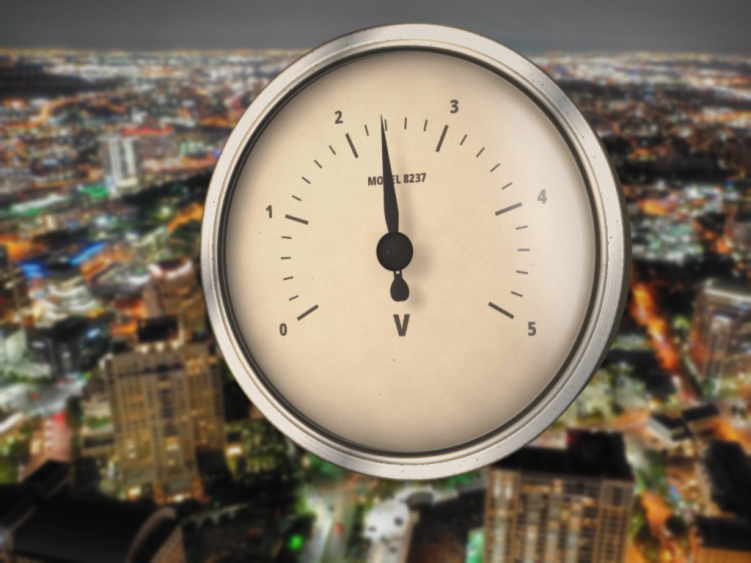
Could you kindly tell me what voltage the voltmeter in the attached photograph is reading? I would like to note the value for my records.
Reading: 2.4 V
